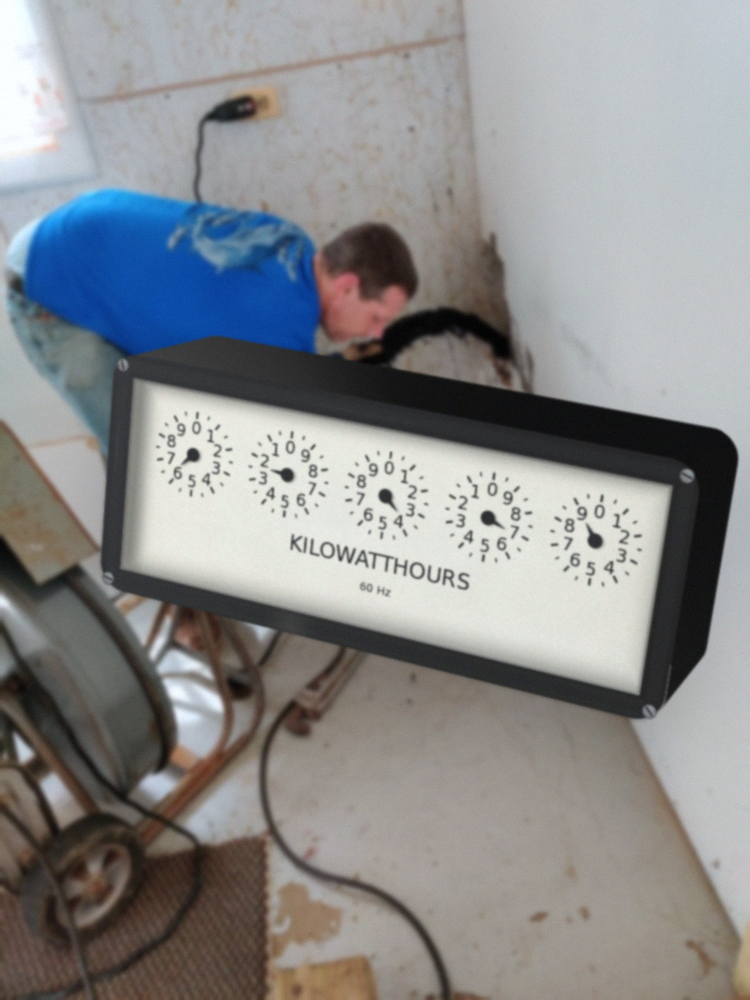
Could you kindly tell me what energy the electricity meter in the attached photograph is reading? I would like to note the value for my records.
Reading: 62369 kWh
